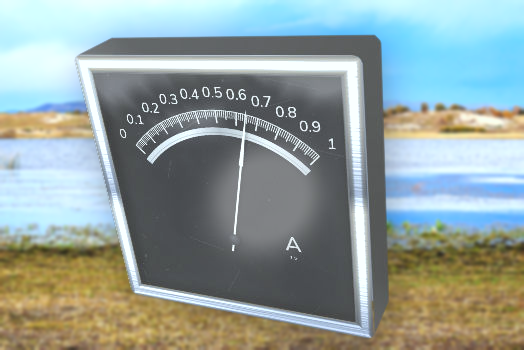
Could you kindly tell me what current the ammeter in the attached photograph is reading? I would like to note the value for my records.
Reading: 0.65 A
